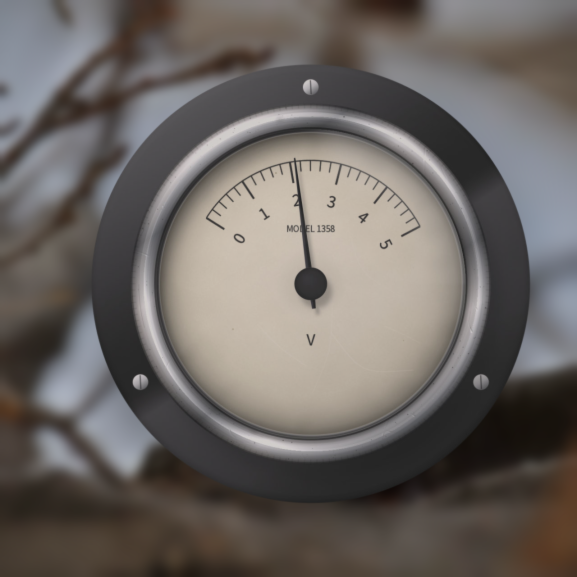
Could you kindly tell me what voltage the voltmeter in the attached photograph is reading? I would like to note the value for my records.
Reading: 2.1 V
